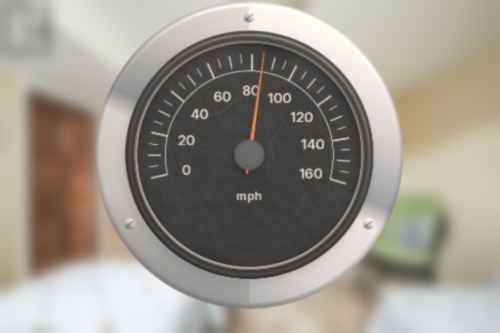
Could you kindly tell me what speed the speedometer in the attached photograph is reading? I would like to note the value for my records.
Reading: 85 mph
